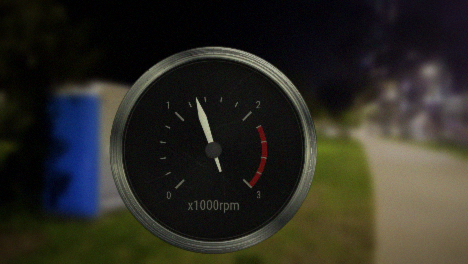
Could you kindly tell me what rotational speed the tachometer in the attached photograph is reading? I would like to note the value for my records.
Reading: 1300 rpm
